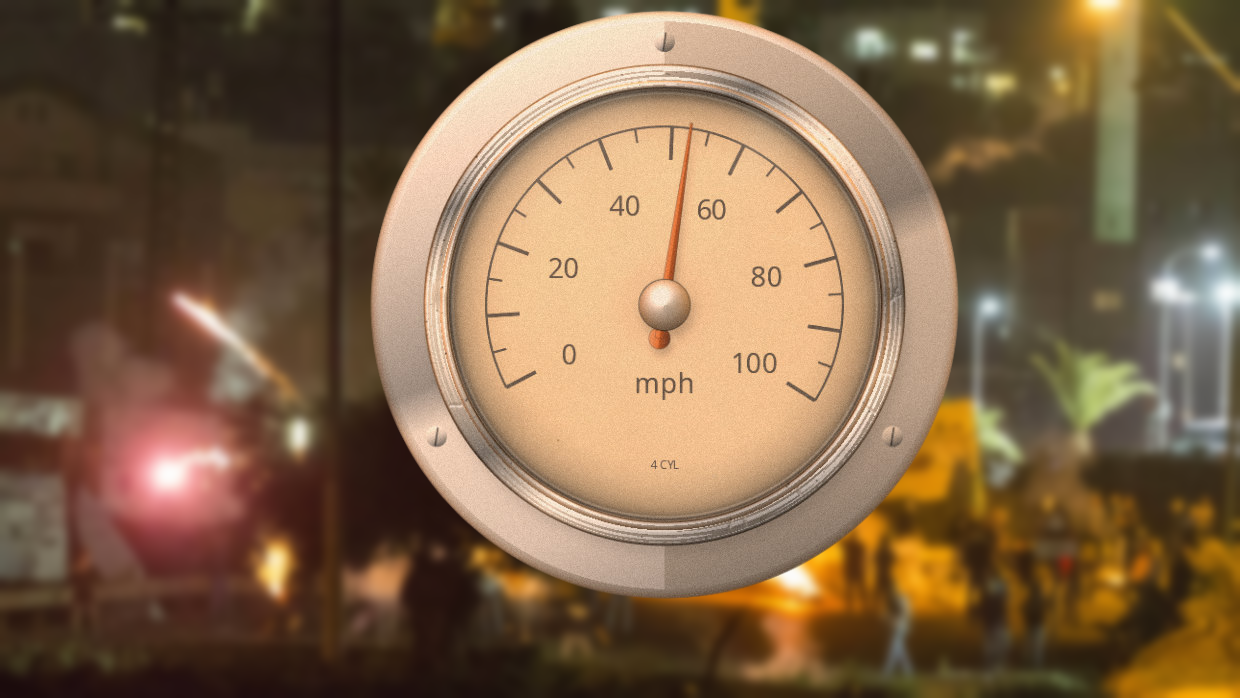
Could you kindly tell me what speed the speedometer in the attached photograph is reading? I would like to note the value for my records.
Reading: 52.5 mph
